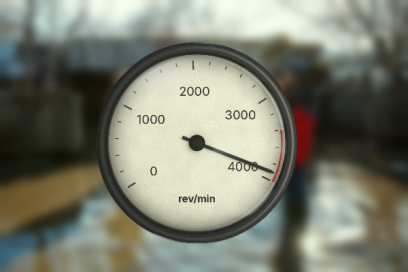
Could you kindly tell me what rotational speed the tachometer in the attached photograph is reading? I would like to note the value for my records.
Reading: 3900 rpm
